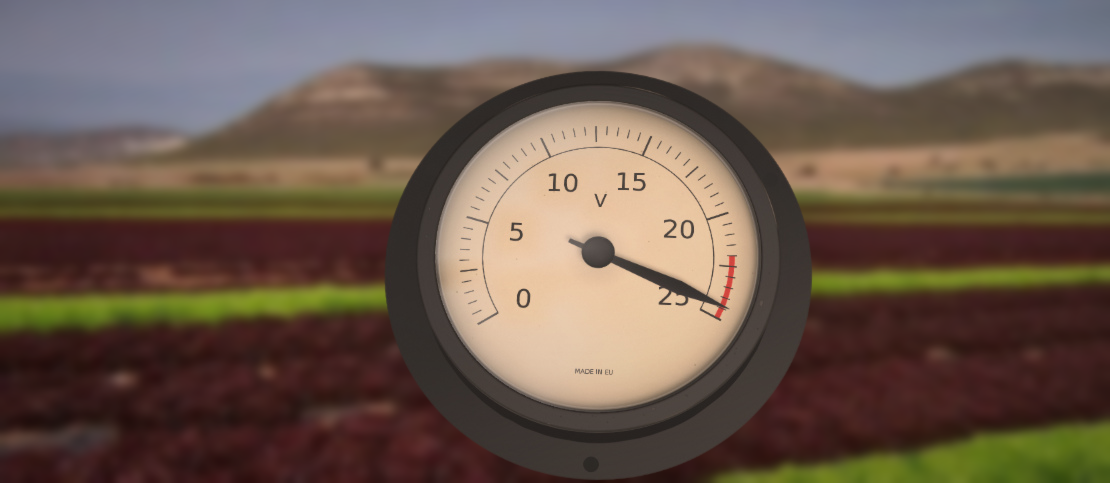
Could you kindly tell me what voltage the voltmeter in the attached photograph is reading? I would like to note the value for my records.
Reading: 24.5 V
